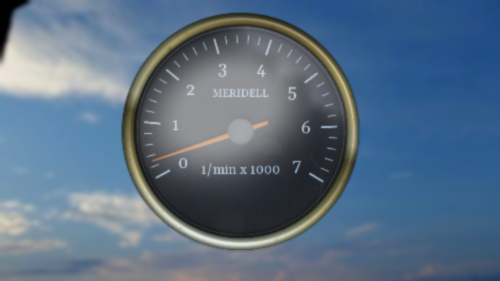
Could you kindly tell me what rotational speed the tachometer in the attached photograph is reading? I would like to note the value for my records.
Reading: 300 rpm
